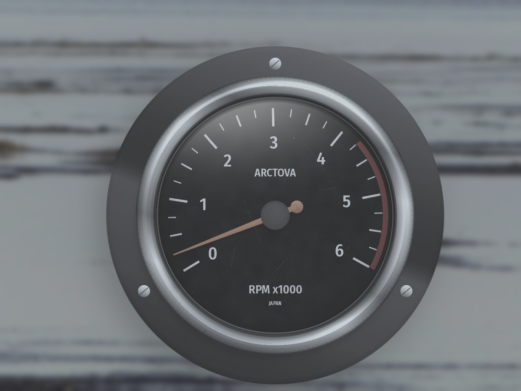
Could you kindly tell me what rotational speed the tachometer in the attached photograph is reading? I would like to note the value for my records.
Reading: 250 rpm
